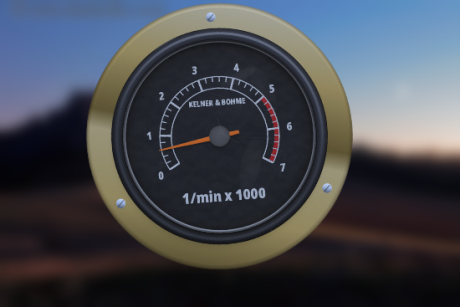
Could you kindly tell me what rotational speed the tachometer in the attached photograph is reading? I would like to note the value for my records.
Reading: 600 rpm
